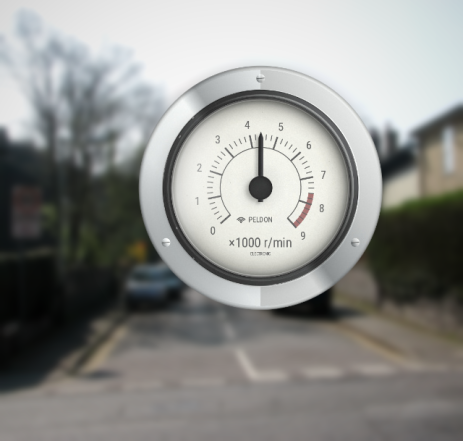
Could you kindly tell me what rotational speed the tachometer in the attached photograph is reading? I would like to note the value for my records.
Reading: 4400 rpm
